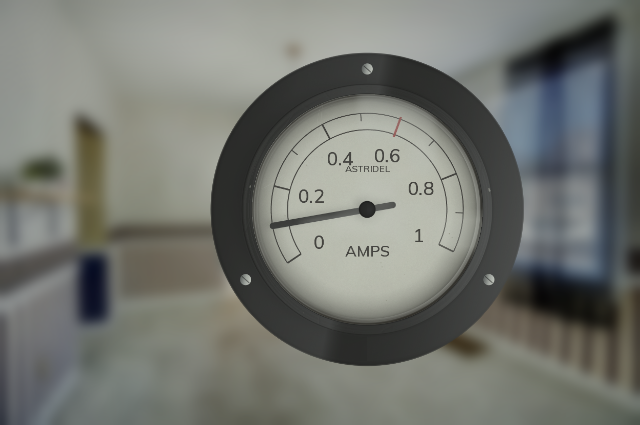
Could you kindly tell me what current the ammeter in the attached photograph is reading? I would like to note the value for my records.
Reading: 0.1 A
